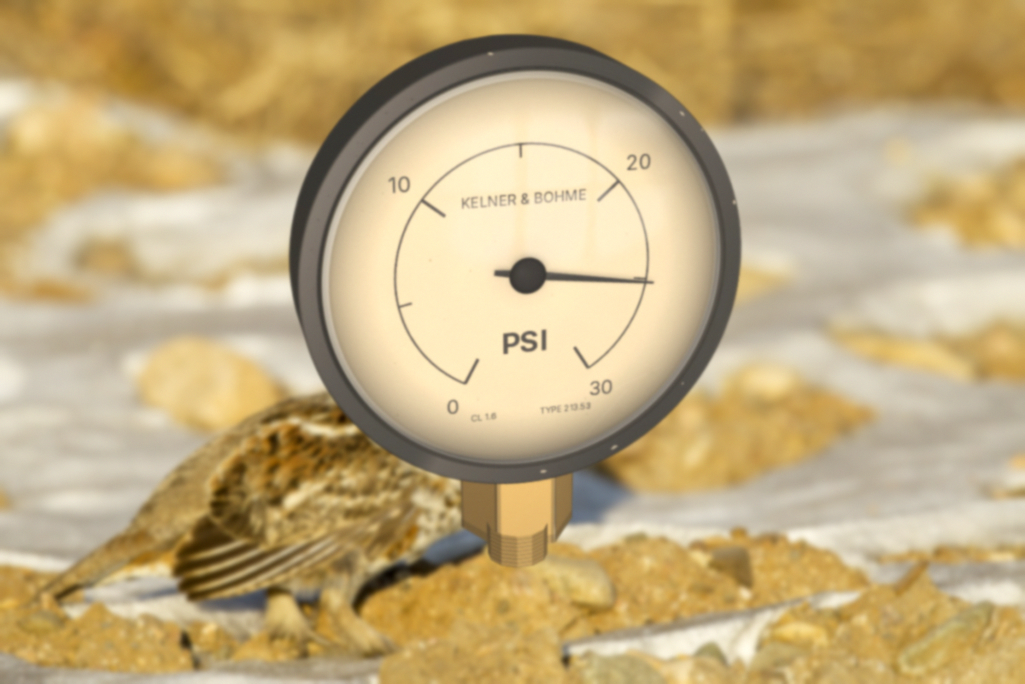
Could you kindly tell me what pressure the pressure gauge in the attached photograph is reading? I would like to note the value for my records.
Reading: 25 psi
